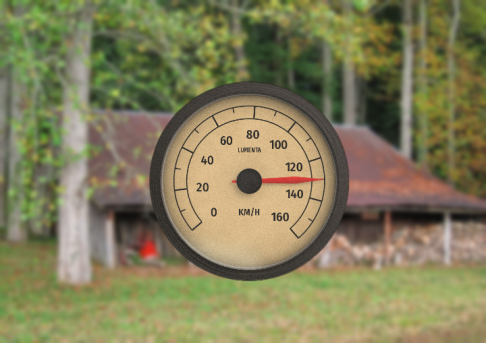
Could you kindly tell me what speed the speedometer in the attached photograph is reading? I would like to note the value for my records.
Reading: 130 km/h
